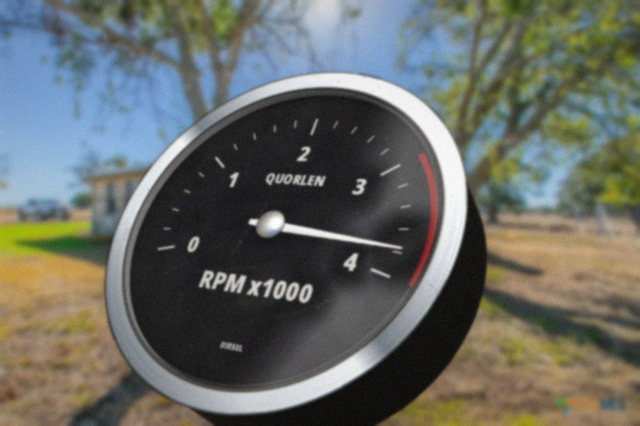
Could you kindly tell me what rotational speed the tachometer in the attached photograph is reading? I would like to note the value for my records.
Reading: 3800 rpm
